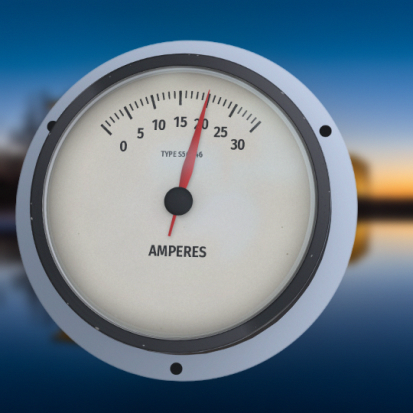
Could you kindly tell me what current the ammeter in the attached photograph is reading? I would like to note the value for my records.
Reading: 20 A
